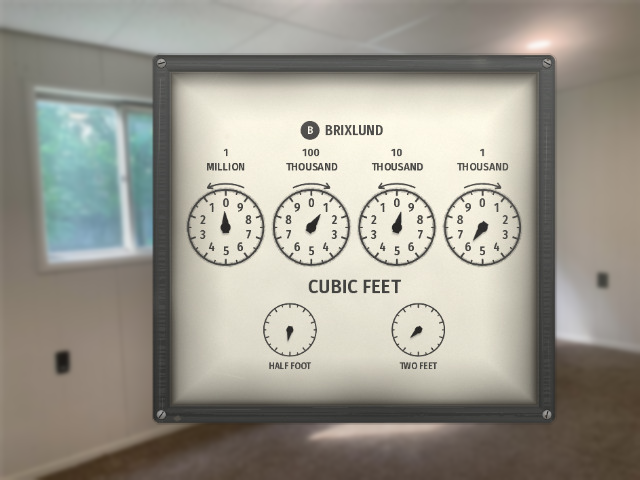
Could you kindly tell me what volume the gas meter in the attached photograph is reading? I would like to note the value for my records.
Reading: 9600 ft³
